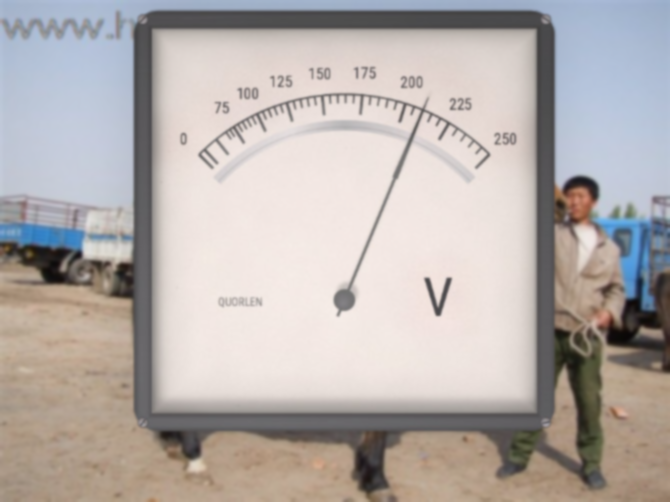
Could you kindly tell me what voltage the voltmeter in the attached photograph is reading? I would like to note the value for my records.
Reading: 210 V
